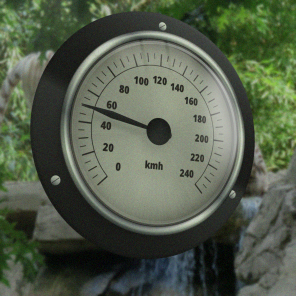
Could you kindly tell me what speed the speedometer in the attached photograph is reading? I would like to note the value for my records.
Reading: 50 km/h
